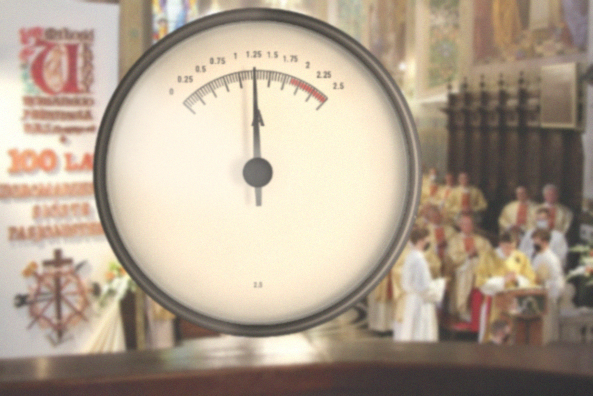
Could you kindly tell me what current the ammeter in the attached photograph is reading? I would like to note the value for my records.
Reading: 1.25 A
